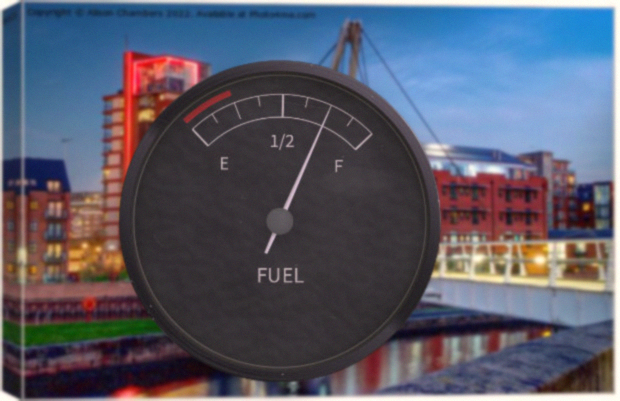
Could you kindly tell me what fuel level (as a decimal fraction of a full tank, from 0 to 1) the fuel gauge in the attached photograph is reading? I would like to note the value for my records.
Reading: 0.75
